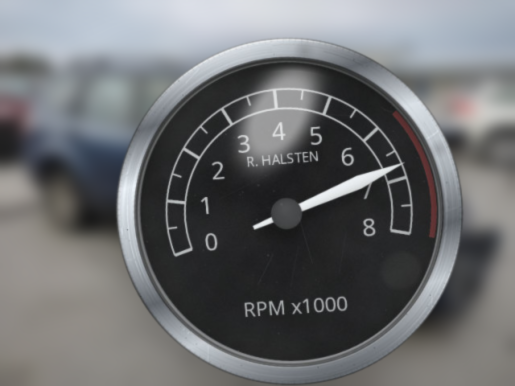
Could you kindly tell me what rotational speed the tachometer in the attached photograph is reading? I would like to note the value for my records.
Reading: 6750 rpm
